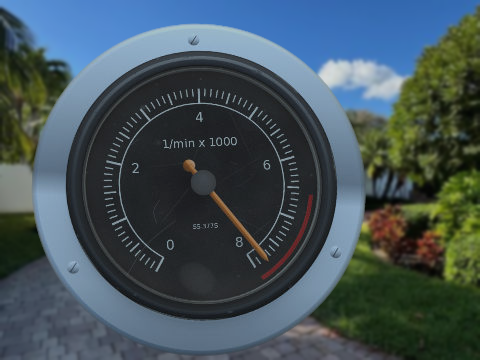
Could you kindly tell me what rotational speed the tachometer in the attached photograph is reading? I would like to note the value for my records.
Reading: 7800 rpm
